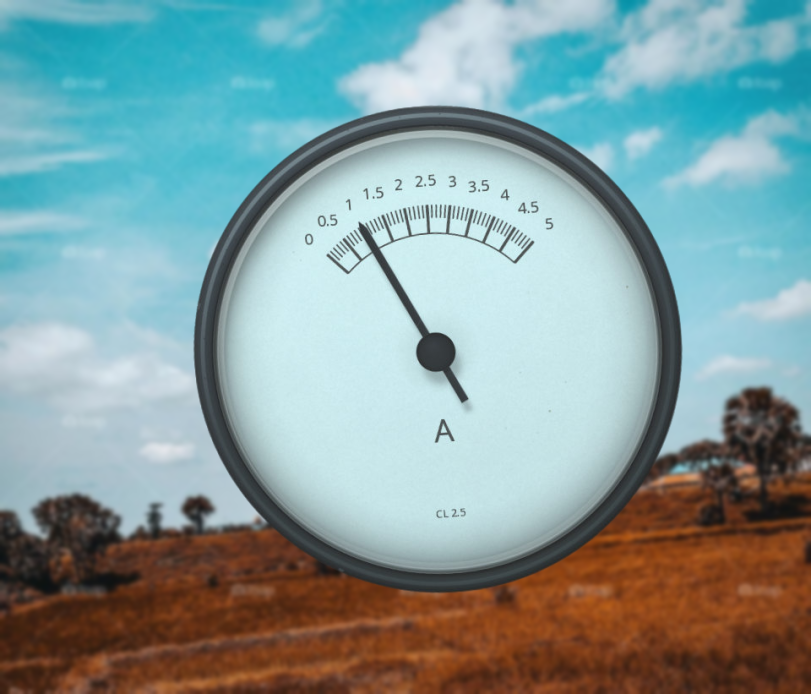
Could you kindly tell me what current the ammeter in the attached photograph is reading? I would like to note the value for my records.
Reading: 1 A
